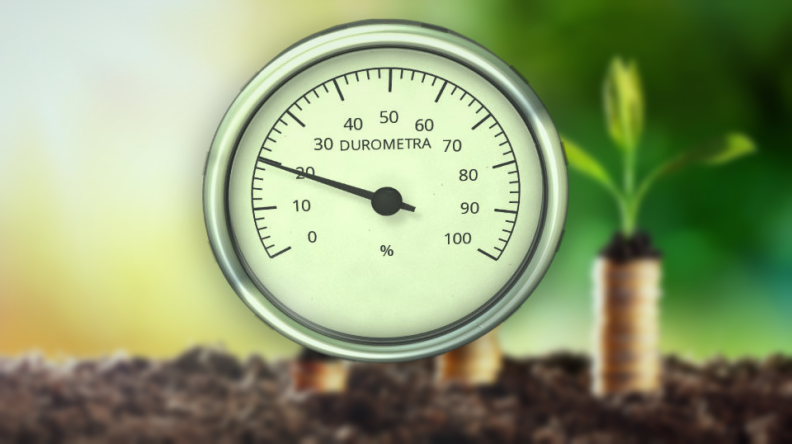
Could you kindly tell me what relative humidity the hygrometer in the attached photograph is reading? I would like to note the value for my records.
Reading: 20 %
